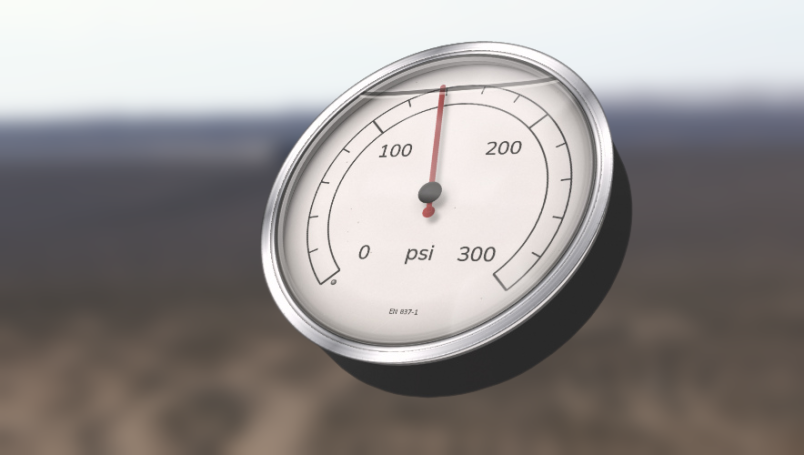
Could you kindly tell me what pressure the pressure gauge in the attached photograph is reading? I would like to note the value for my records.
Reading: 140 psi
